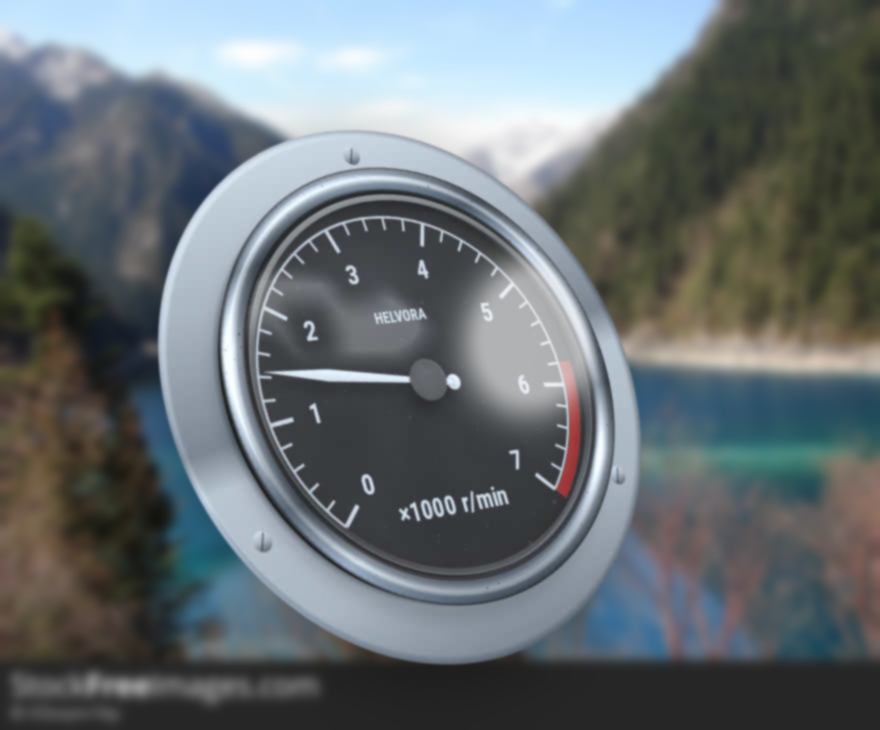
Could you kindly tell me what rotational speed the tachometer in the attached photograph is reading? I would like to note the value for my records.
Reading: 1400 rpm
